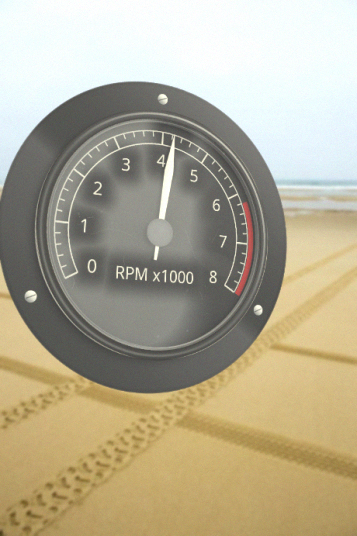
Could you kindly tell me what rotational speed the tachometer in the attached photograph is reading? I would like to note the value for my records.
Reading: 4200 rpm
